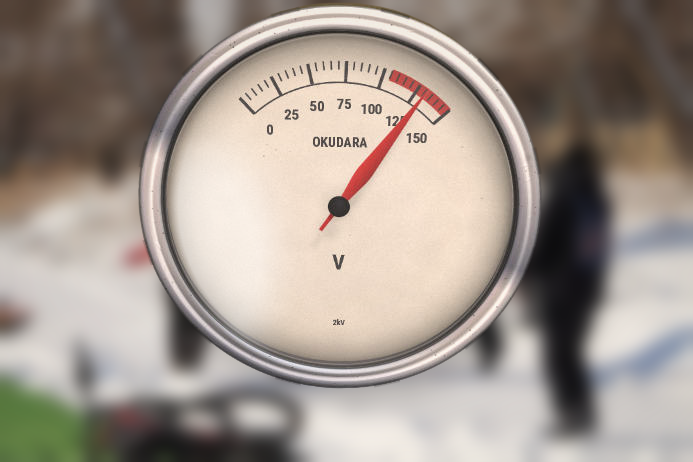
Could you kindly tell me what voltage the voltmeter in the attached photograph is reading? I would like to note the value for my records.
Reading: 130 V
